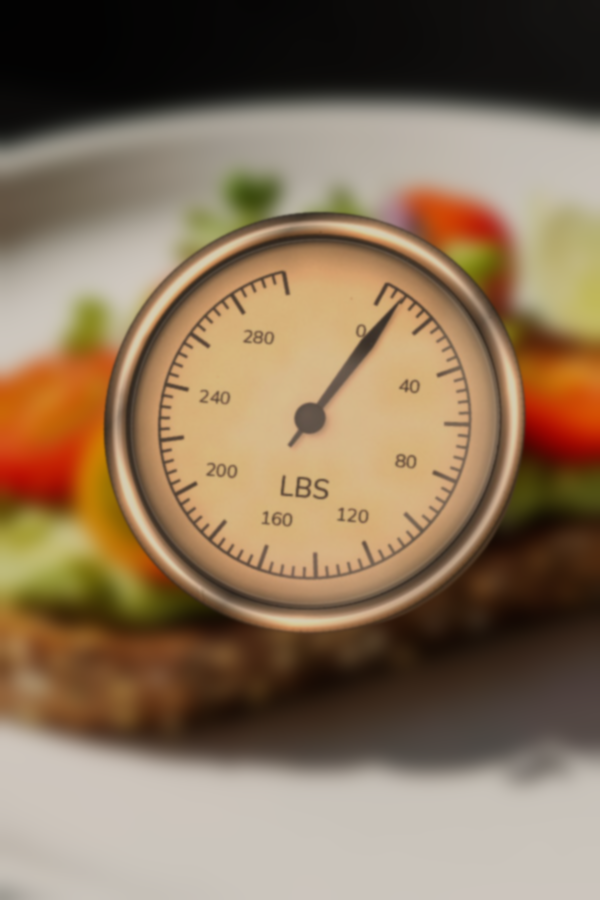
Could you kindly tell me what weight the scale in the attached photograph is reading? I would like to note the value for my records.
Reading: 8 lb
